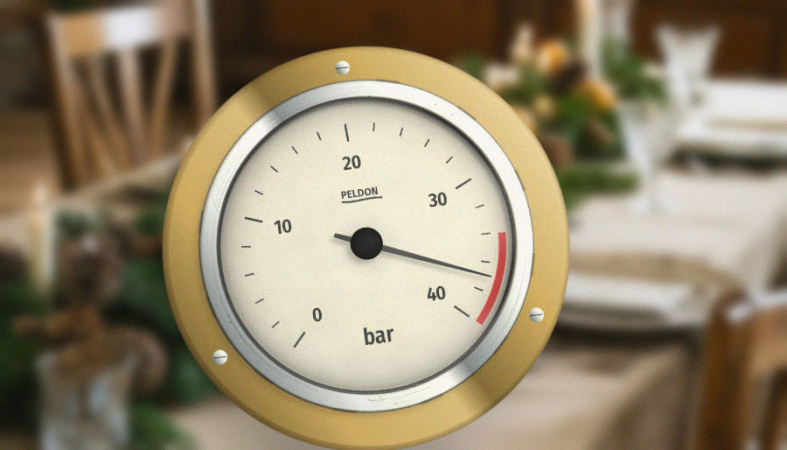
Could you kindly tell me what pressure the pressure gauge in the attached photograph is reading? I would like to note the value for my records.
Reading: 37 bar
